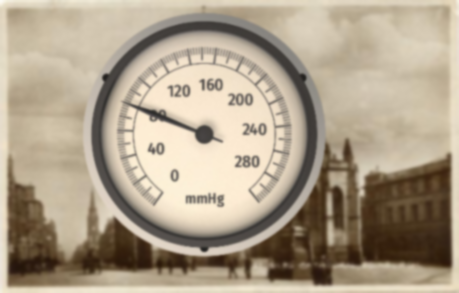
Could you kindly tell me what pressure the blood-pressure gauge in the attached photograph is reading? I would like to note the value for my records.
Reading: 80 mmHg
